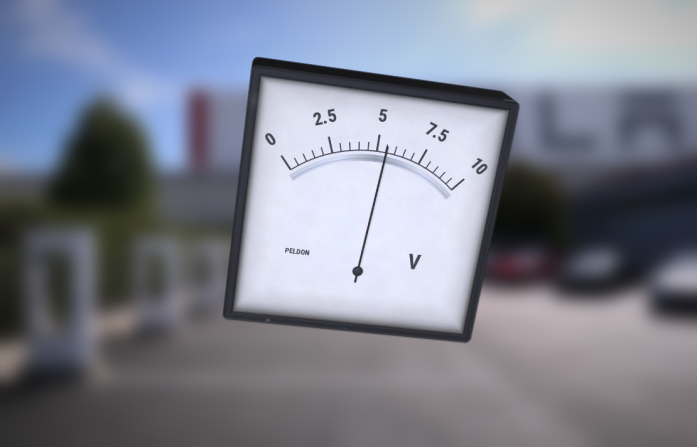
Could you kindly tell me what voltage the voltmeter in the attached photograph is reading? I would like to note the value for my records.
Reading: 5.5 V
